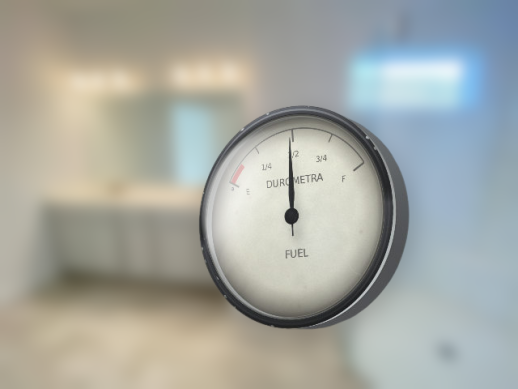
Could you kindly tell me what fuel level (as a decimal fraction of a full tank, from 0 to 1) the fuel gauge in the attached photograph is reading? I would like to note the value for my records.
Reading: 0.5
